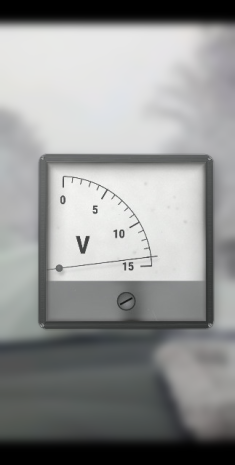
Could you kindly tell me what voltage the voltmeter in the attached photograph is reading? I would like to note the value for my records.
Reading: 14 V
